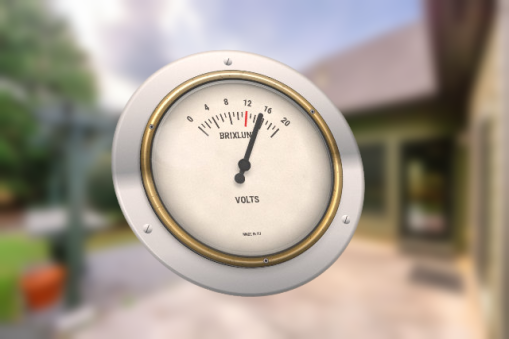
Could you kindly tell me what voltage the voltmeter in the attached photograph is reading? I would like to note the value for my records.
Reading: 15 V
